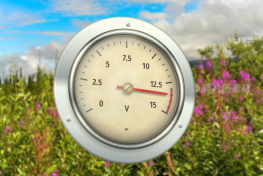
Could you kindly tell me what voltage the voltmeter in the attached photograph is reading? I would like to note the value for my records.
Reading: 13.5 V
